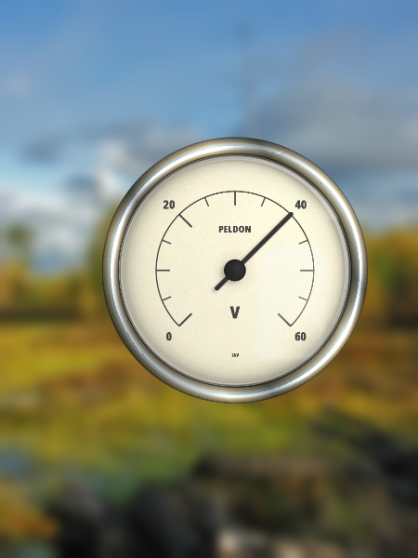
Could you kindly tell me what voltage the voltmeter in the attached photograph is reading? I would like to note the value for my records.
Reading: 40 V
